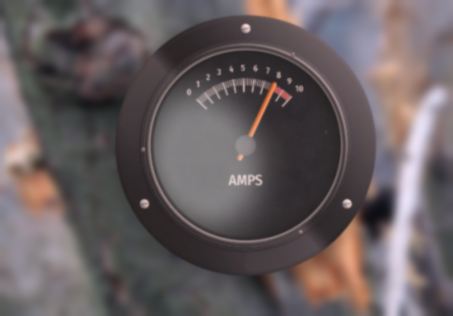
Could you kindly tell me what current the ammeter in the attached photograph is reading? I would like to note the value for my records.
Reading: 8 A
